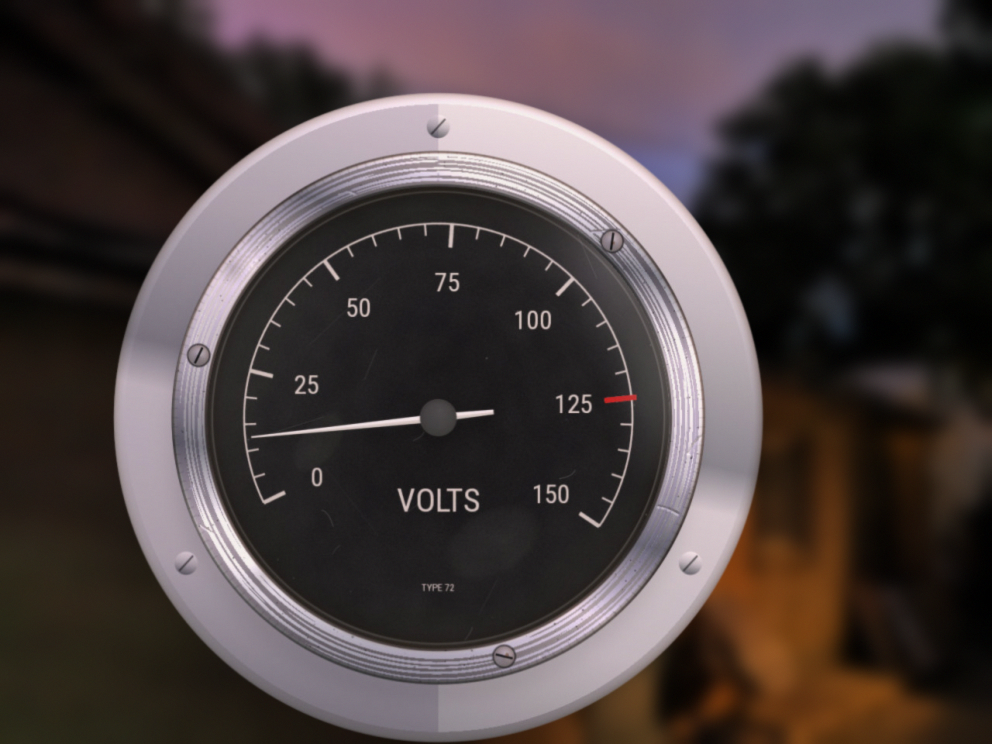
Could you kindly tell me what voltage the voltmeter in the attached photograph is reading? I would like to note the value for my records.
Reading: 12.5 V
